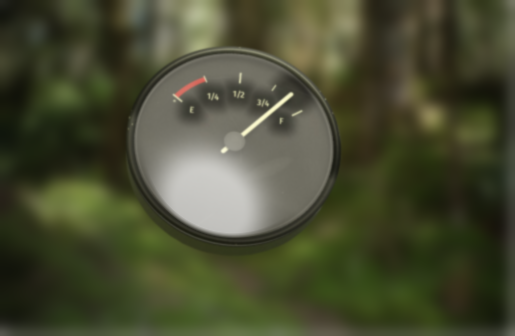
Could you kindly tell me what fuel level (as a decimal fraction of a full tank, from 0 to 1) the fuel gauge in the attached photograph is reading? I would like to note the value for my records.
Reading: 0.875
